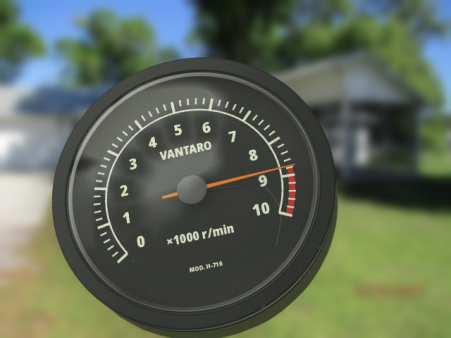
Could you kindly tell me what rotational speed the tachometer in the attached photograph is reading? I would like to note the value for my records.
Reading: 8800 rpm
